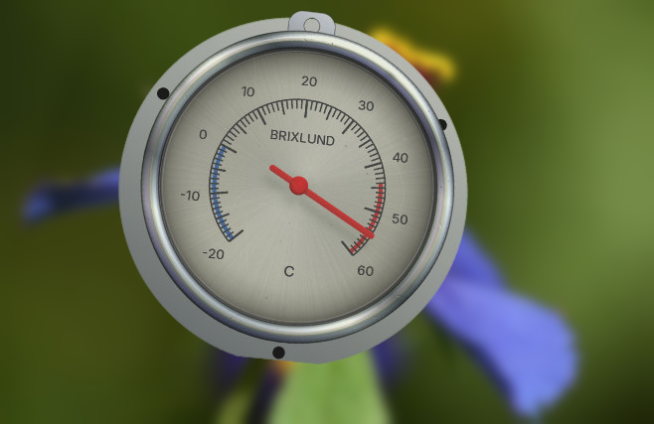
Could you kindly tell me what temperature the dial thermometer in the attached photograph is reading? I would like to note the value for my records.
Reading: 55 °C
